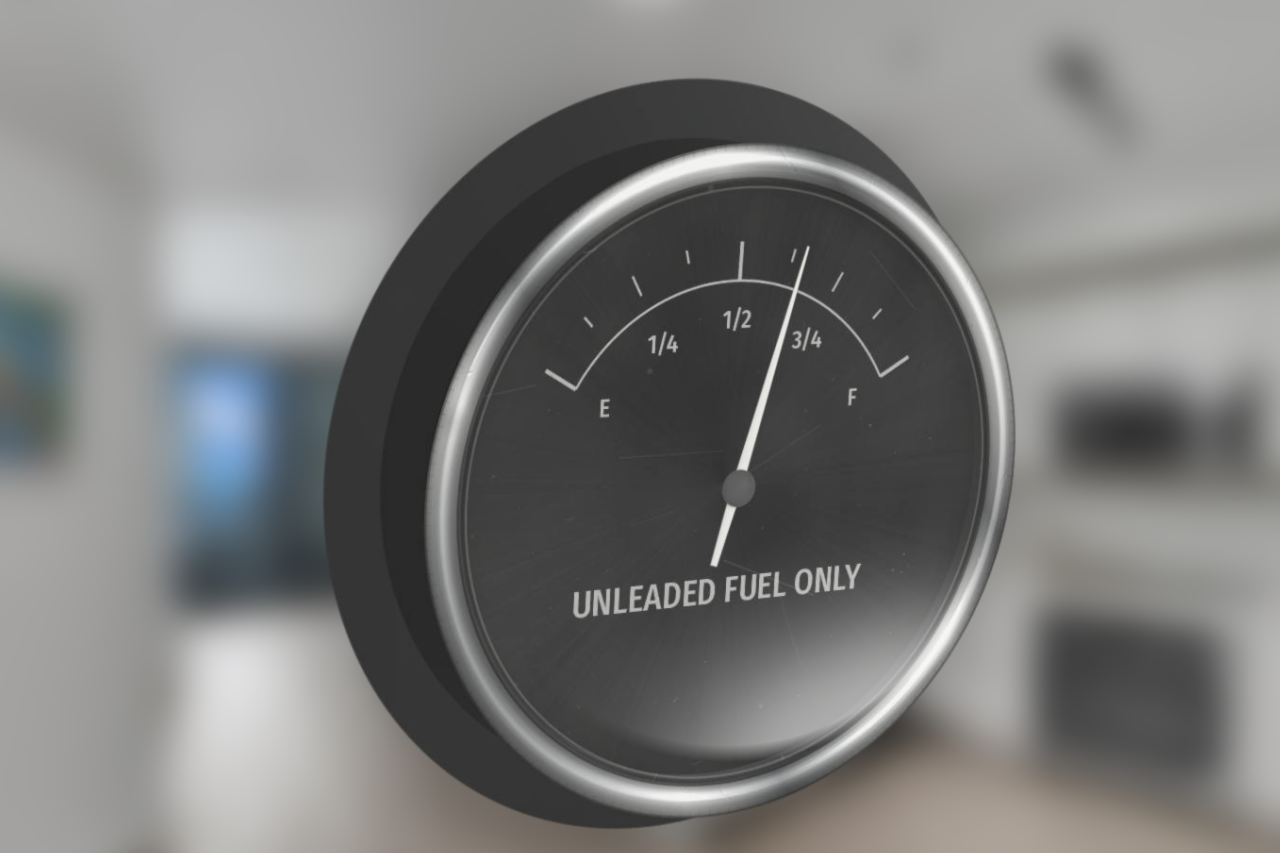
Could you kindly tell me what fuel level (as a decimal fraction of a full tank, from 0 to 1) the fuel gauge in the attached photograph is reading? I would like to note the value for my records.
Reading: 0.625
